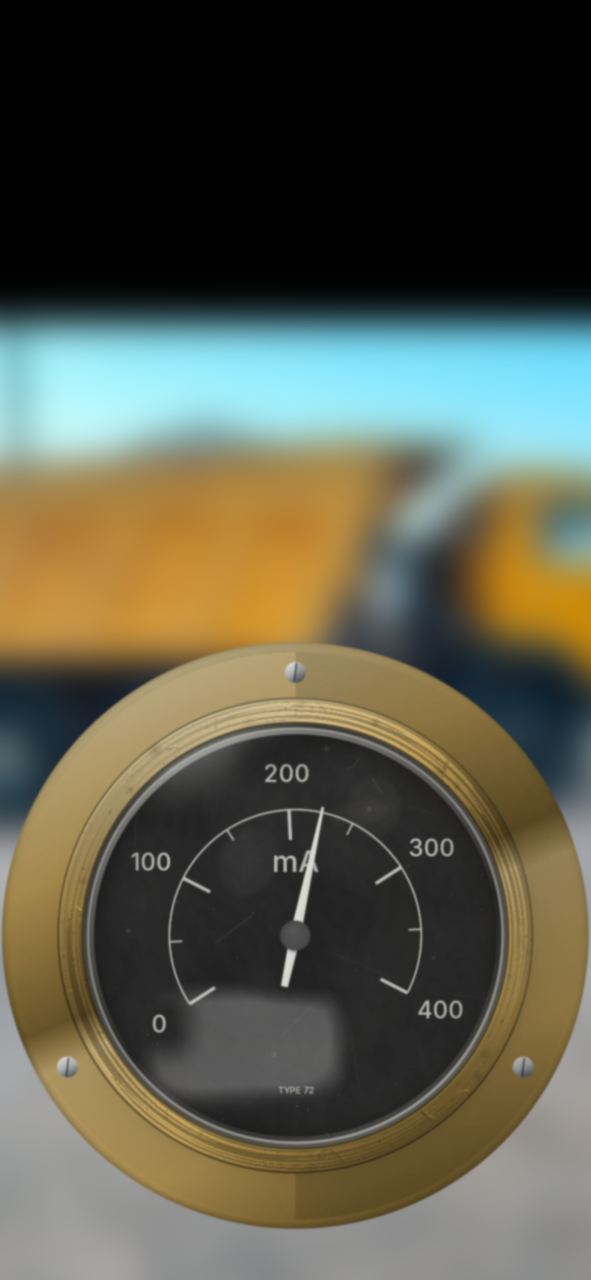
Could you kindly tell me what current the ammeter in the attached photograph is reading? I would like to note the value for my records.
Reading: 225 mA
